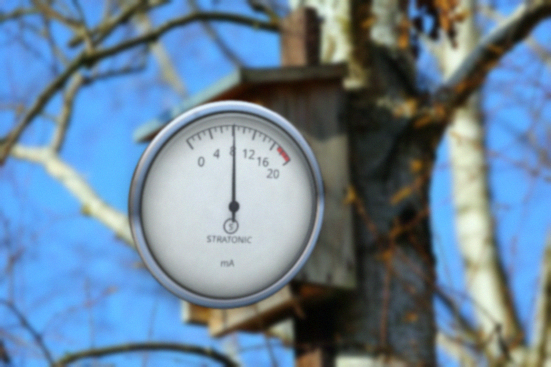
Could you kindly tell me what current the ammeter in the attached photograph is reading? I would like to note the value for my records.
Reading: 8 mA
